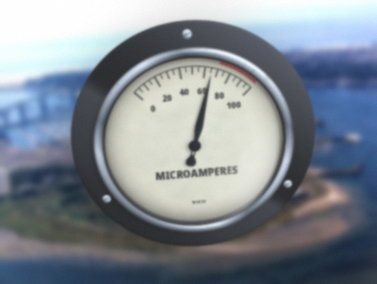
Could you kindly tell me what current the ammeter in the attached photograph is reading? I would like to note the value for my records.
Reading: 65 µA
